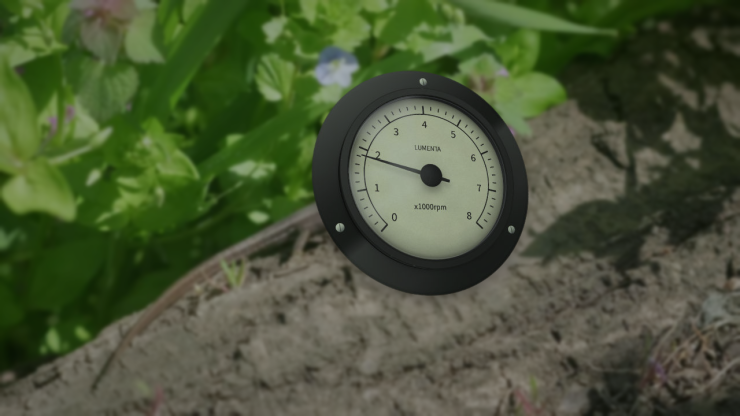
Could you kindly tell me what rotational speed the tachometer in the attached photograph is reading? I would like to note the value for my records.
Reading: 1800 rpm
